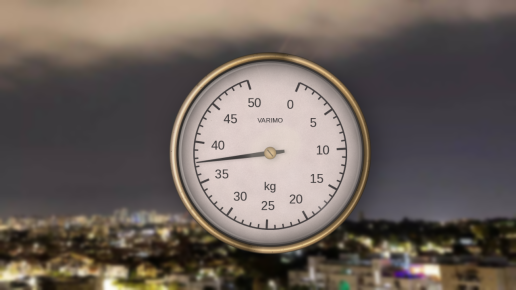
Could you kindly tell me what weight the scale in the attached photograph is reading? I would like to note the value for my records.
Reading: 37.5 kg
